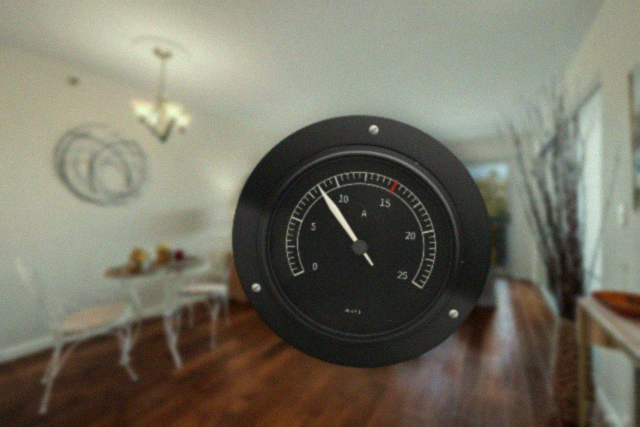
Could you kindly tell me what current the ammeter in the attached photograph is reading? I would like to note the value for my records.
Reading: 8.5 A
